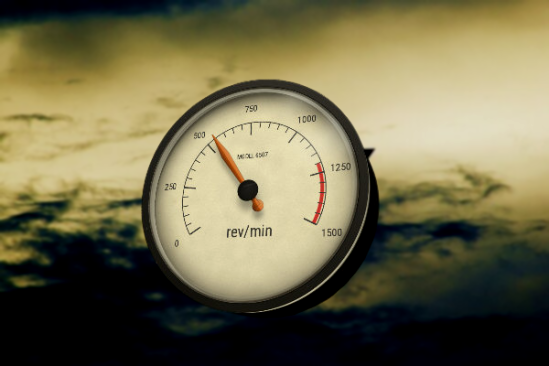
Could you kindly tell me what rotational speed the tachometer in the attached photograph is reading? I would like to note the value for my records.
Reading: 550 rpm
